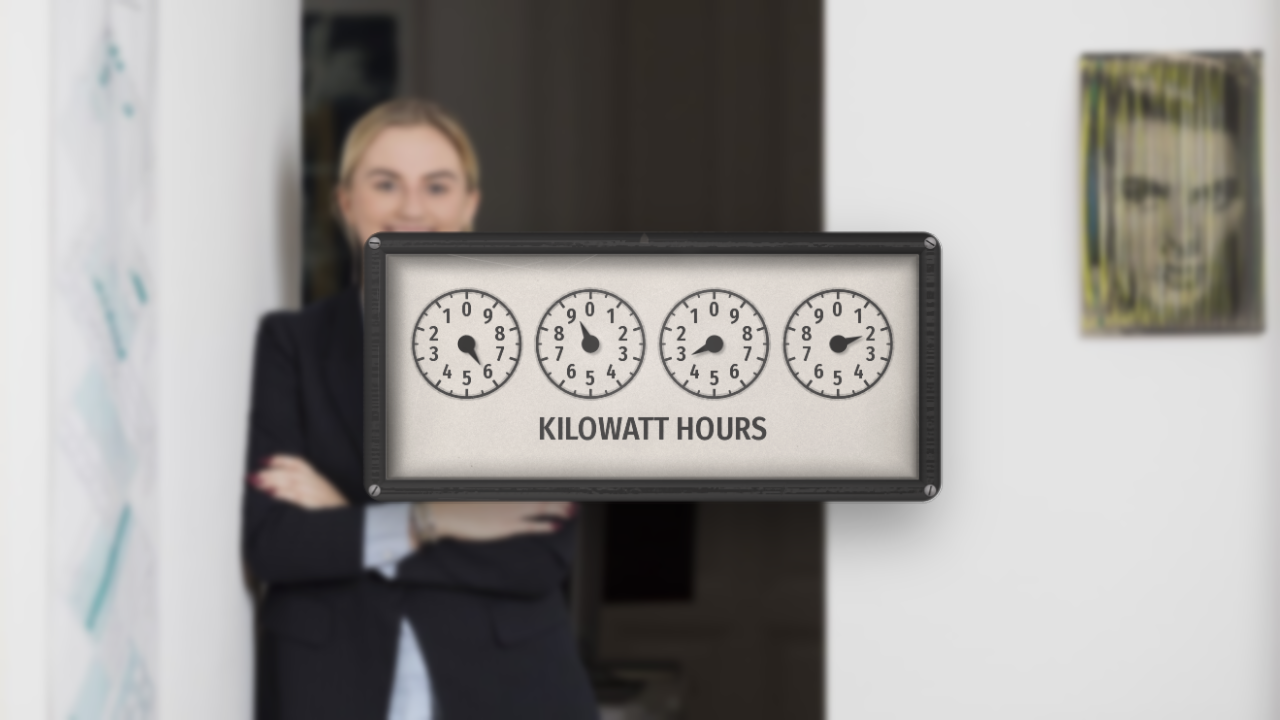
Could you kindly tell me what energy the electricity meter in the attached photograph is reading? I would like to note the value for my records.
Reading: 5932 kWh
